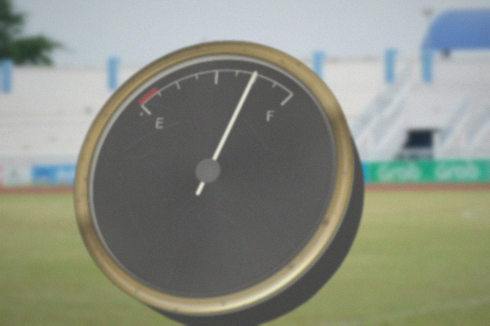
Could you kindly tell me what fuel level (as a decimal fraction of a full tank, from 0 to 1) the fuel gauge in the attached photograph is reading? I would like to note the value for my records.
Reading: 0.75
